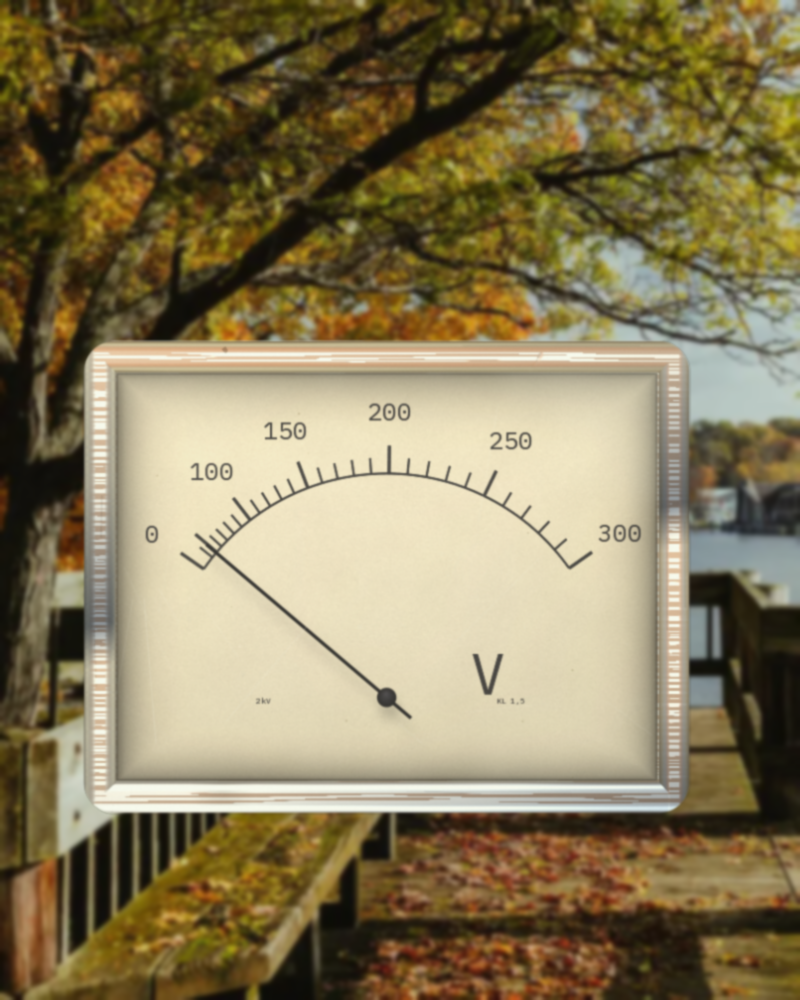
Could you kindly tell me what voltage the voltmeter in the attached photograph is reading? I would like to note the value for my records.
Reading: 50 V
